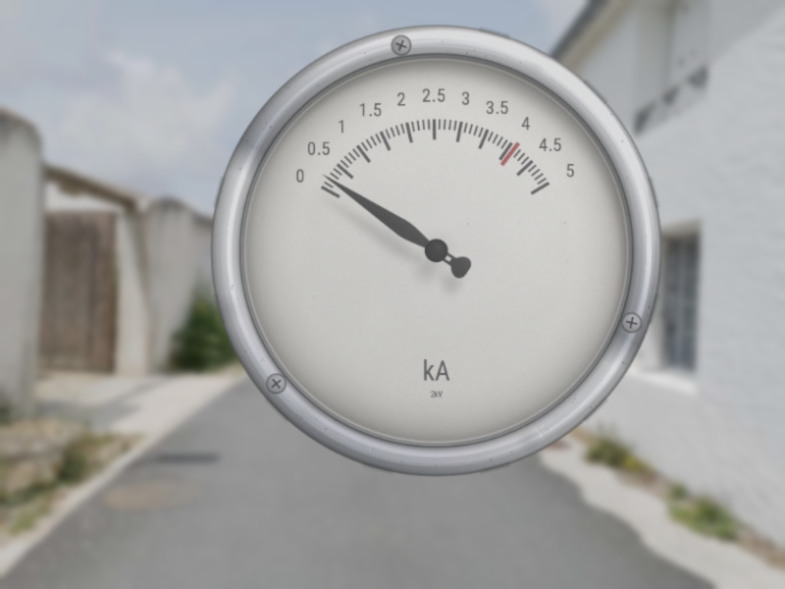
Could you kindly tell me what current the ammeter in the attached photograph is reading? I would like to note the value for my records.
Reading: 0.2 kA
